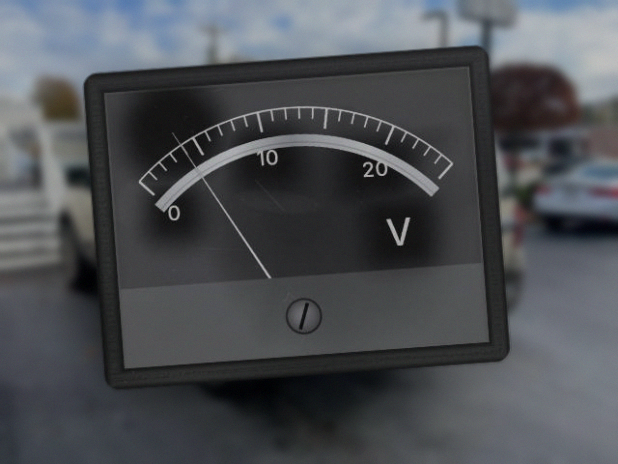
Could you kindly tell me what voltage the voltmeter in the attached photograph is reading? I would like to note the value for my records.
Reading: 4 V
